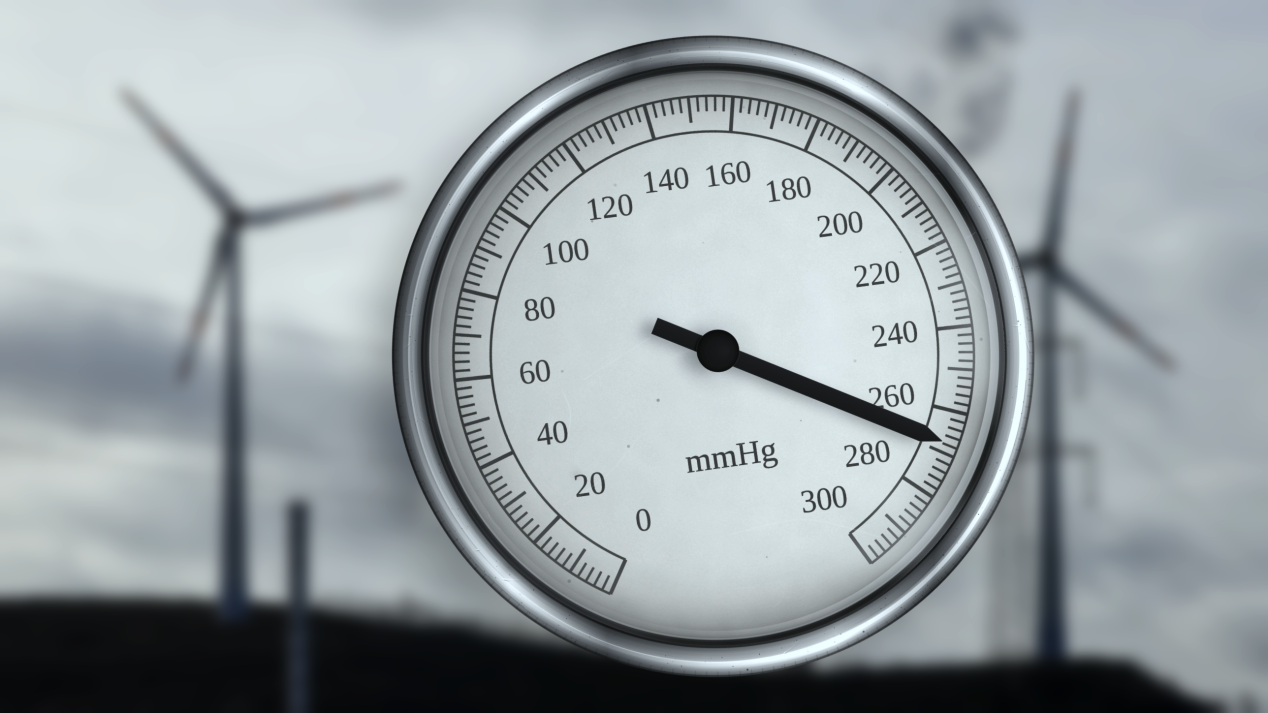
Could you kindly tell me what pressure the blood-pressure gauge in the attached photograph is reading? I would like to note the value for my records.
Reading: 268 mmHg
